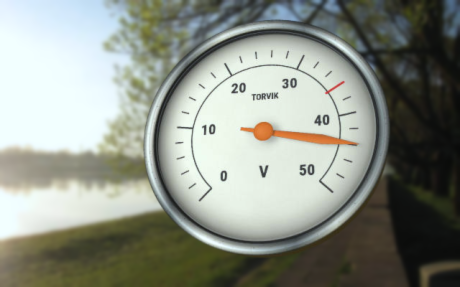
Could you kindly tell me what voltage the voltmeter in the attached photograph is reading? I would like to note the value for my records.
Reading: 44 V
